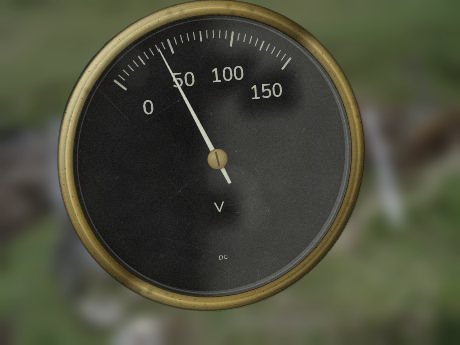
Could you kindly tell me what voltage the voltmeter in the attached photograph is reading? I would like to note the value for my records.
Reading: 40 V
